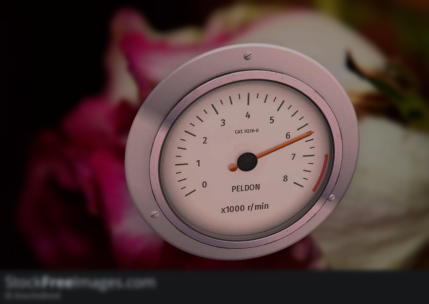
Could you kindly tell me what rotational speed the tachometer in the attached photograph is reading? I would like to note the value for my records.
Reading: 6250 rpm
